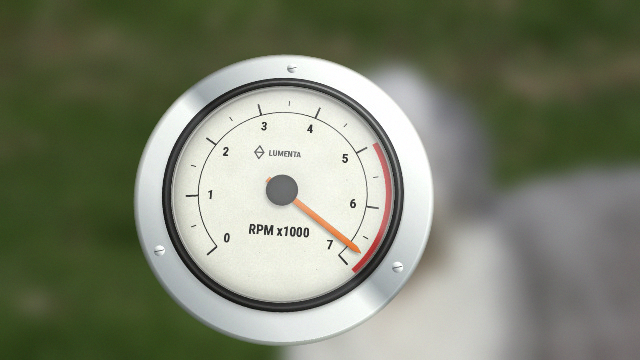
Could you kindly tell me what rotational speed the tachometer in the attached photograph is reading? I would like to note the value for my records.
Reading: 6750 rpm
